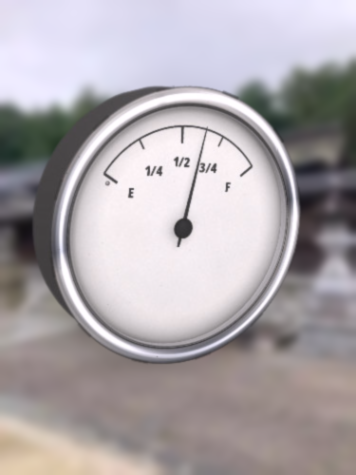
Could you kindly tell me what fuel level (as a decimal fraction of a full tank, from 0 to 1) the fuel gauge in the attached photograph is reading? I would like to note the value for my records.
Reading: 0.625
